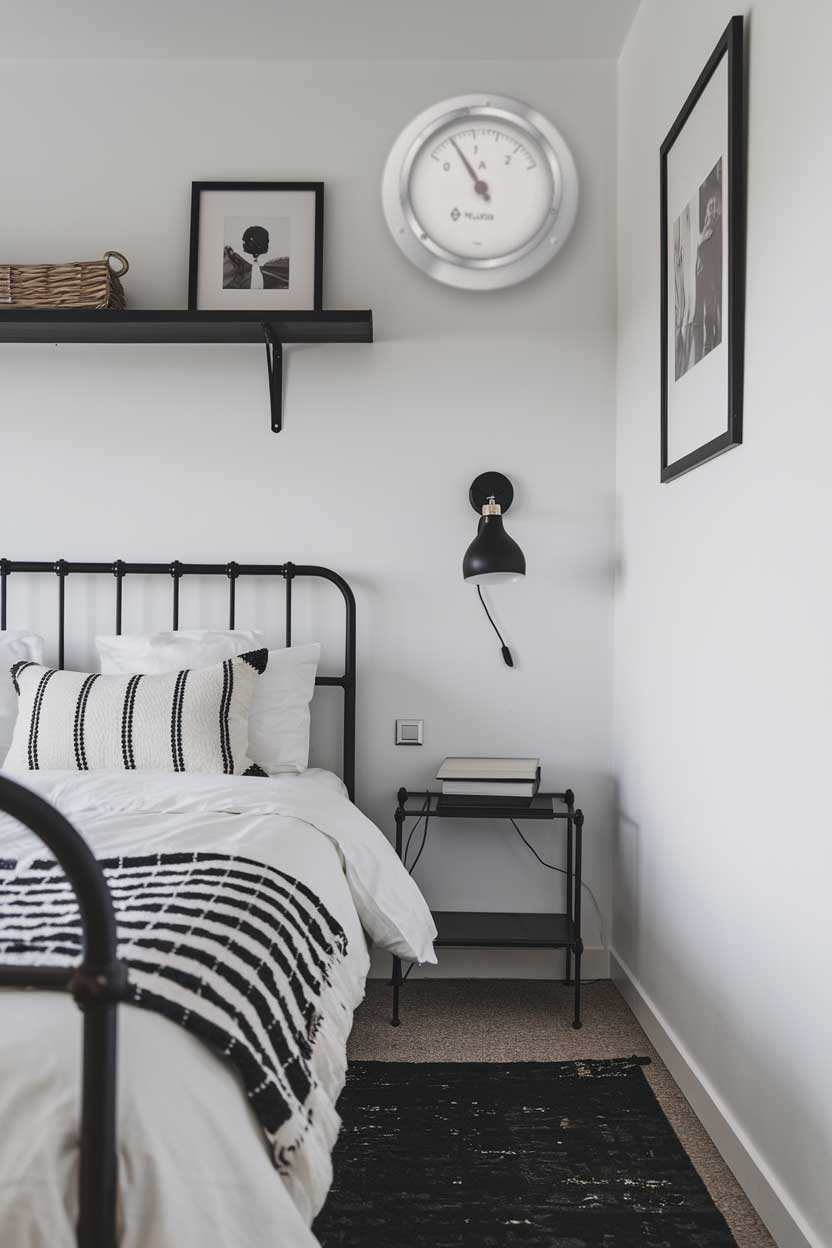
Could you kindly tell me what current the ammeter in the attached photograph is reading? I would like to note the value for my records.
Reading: 0.5 A
